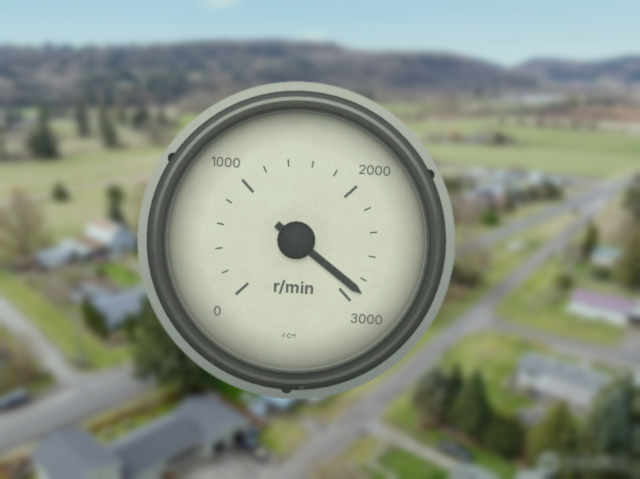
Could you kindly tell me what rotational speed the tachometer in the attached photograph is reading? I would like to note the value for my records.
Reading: 2900 rpm
